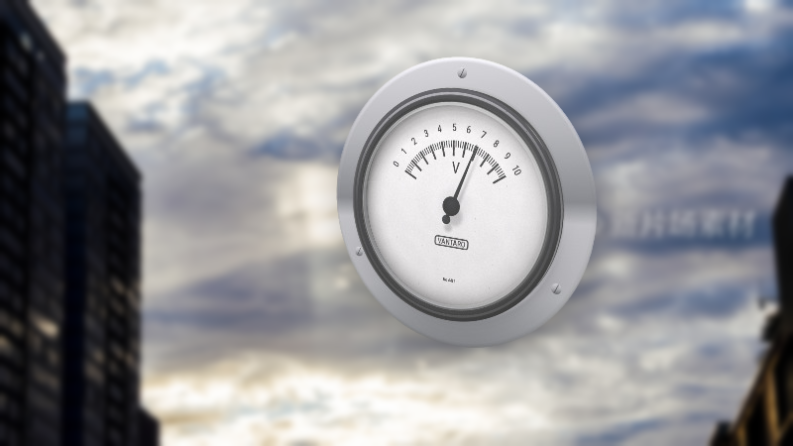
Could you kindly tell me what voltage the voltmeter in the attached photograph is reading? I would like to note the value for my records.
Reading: 7 V
